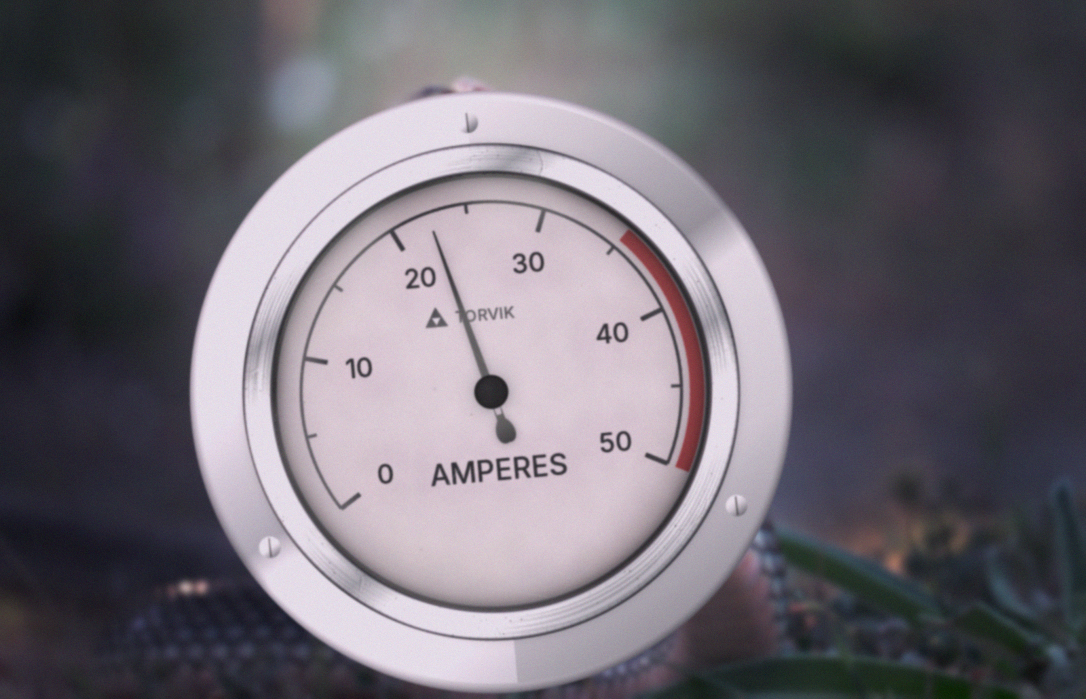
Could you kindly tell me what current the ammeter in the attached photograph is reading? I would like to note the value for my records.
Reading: 22.5 A
